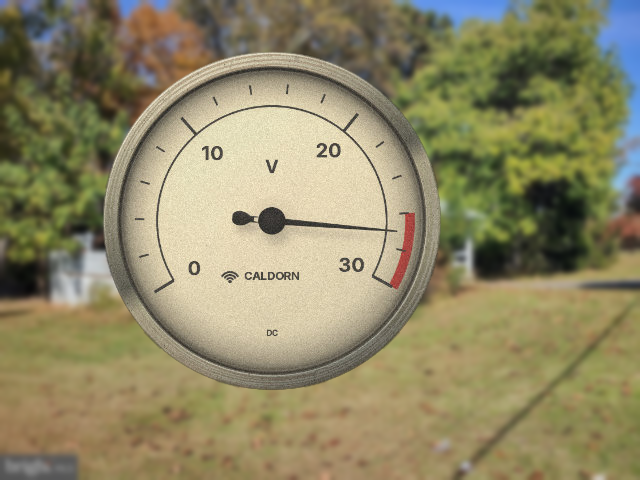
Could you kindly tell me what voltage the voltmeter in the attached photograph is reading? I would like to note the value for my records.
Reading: 27 V
